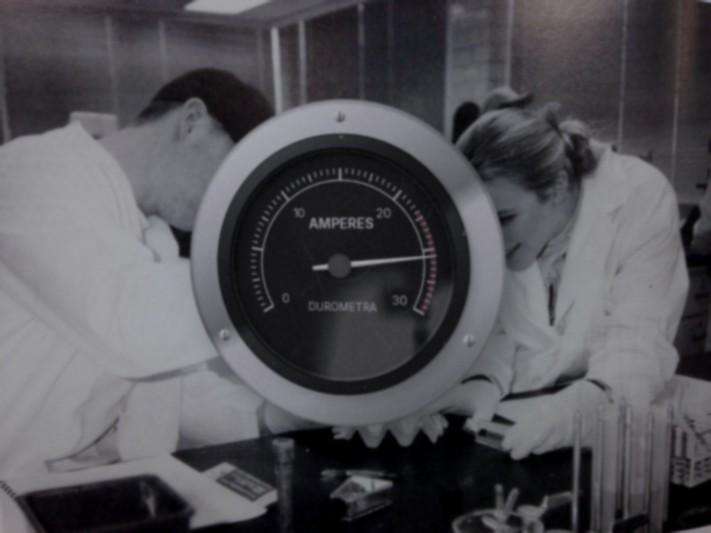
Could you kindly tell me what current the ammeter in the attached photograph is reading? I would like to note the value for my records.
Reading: 25.5 A
